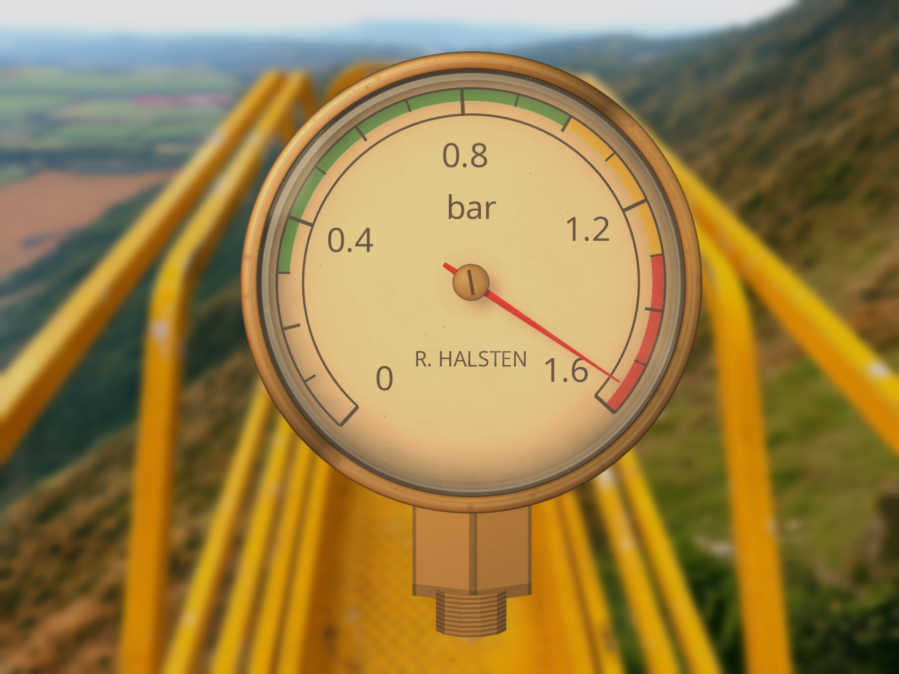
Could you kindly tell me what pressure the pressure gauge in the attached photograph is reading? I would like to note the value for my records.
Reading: 1.55 bar
